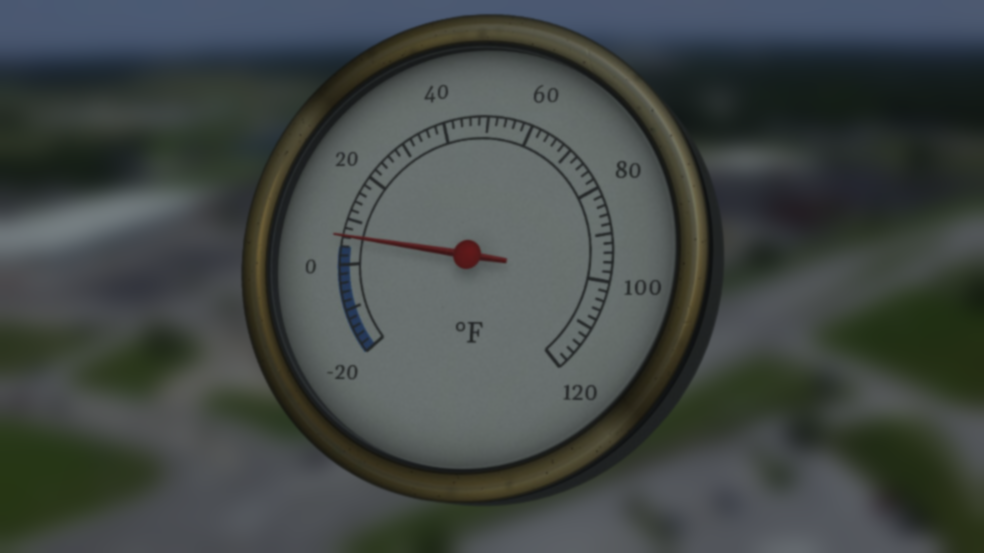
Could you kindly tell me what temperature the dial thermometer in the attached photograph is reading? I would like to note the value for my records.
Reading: 6 °F
